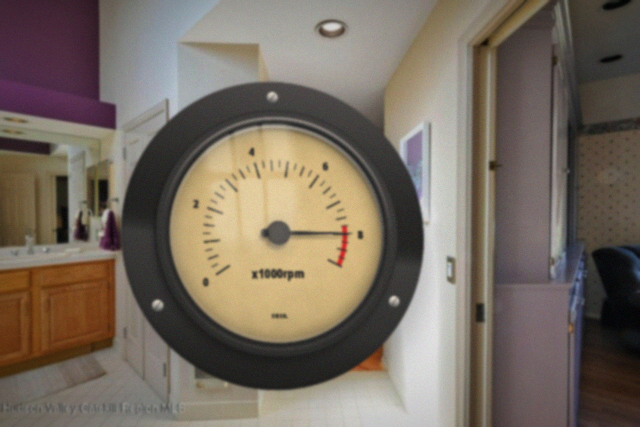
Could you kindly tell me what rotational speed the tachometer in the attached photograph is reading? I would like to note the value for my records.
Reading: 8000 rpm
